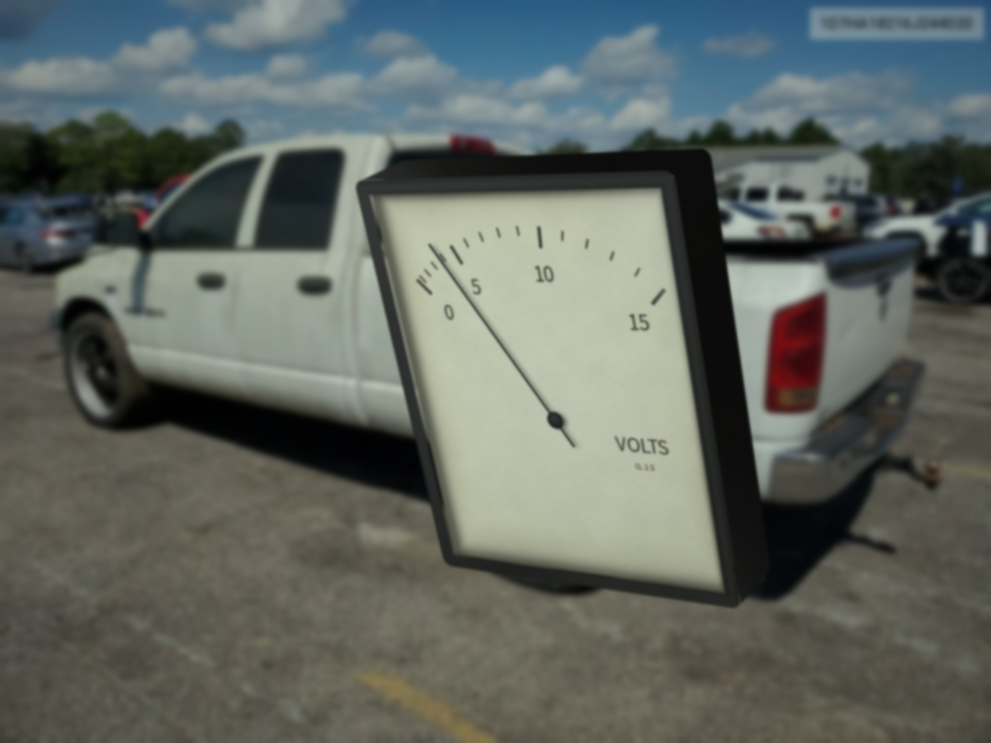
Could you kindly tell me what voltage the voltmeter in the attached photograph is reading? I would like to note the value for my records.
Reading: 4 V
